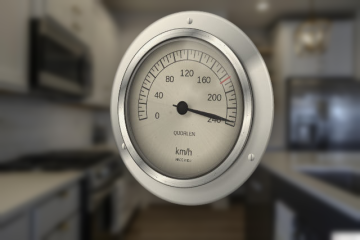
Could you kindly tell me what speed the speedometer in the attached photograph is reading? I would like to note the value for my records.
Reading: 235 km/h
